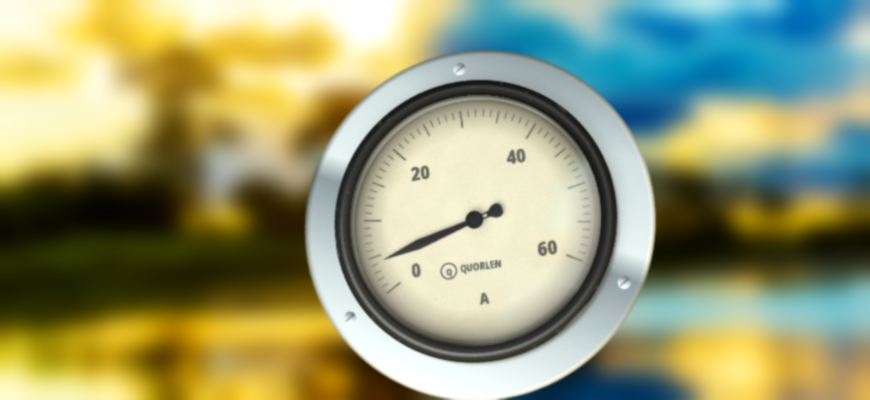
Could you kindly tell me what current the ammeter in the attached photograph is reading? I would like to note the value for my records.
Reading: 4 A
